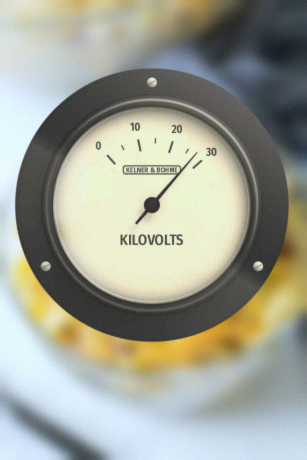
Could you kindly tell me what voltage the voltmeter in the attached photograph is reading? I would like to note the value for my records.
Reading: 27.5 kV
